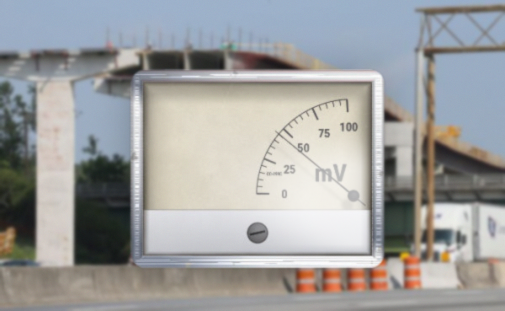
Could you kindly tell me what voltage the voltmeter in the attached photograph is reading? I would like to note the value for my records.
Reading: 45 mV
